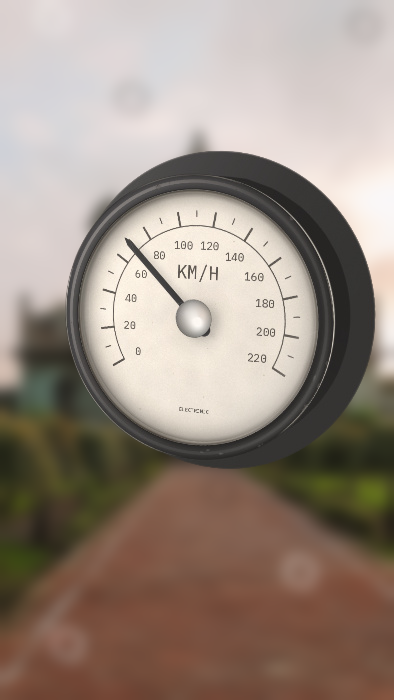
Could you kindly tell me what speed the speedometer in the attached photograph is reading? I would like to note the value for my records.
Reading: 70 km/h
